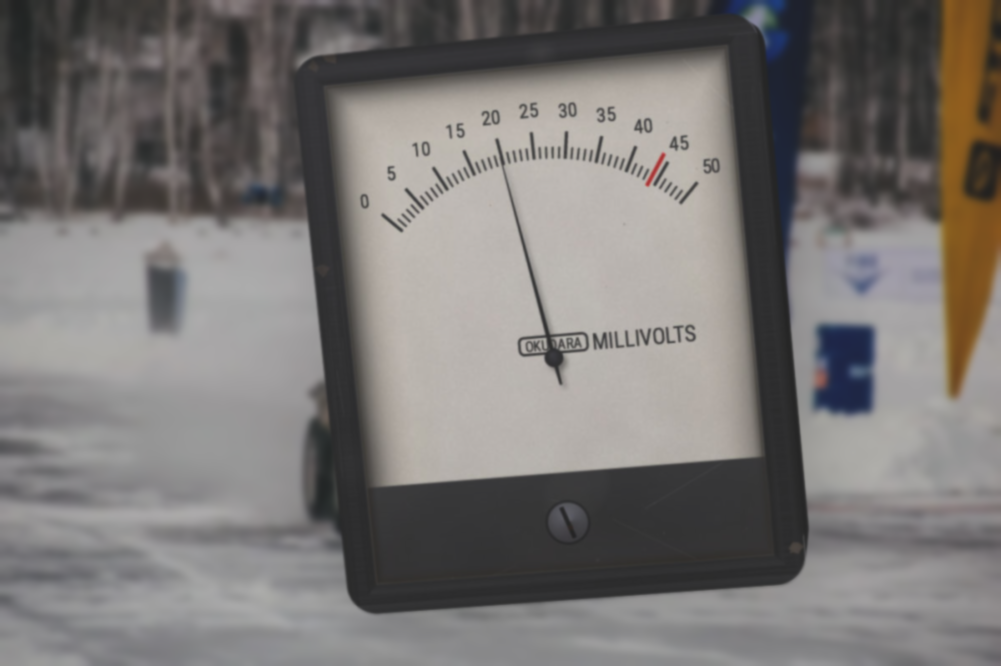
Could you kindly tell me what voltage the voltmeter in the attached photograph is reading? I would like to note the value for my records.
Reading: 20 mV
